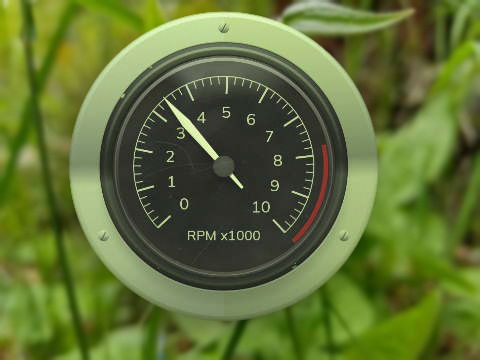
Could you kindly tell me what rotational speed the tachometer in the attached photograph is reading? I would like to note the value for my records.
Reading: 3400 rpm
